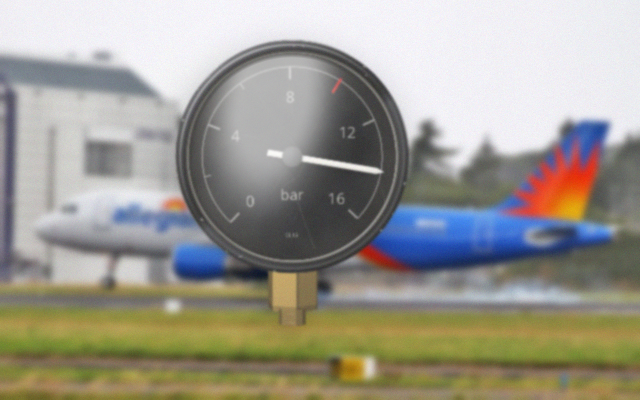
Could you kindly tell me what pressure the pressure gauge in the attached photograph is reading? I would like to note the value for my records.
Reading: 14 bar
